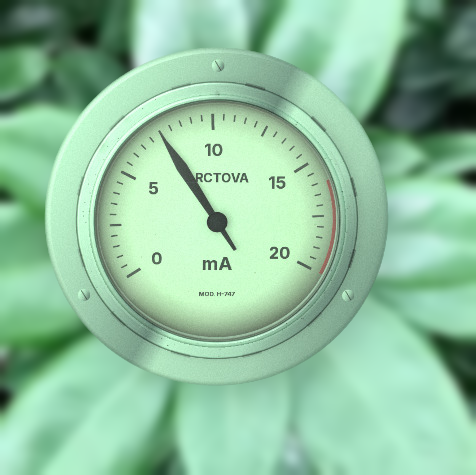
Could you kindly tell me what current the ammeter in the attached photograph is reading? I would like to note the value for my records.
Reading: 7.5 mA
